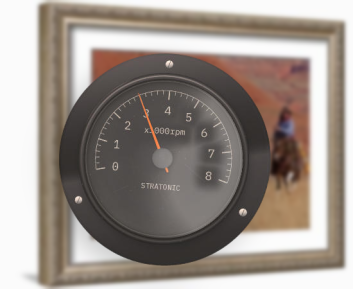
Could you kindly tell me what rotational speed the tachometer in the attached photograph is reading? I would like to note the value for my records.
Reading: 3000 rpm
